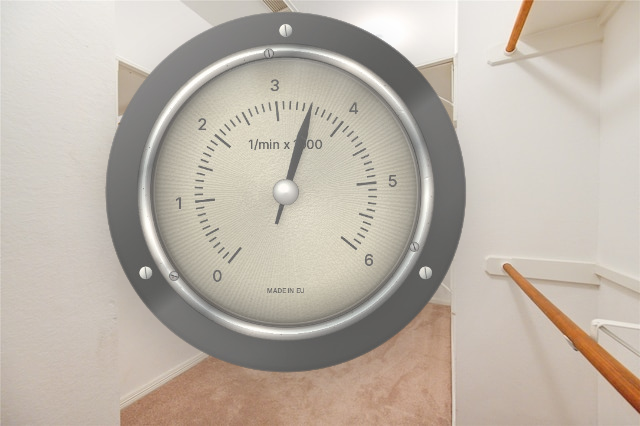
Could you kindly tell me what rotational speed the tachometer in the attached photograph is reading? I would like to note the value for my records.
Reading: 3500 rpm
